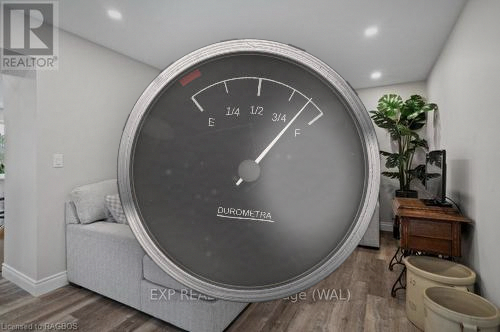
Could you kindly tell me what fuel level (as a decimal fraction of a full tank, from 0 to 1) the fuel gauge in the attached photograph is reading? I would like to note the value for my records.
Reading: 0.875
